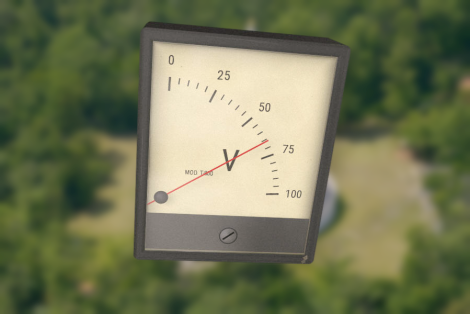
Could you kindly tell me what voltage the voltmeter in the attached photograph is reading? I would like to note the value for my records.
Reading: 65 V
